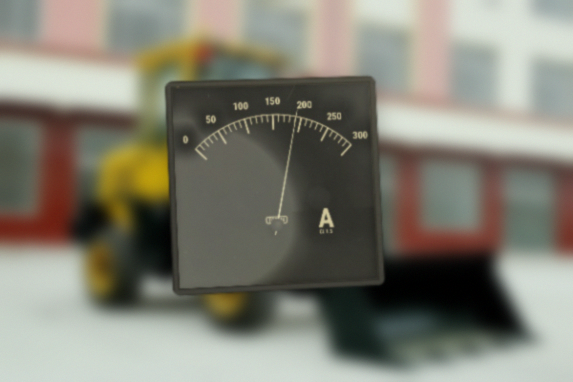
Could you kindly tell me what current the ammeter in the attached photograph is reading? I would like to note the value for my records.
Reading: 190 A
